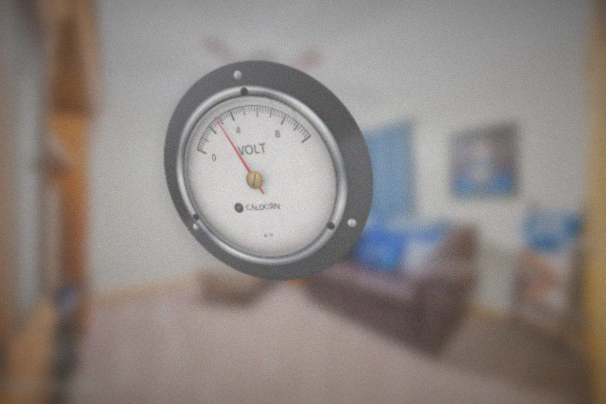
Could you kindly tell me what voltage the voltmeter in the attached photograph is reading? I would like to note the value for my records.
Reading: 3 V
